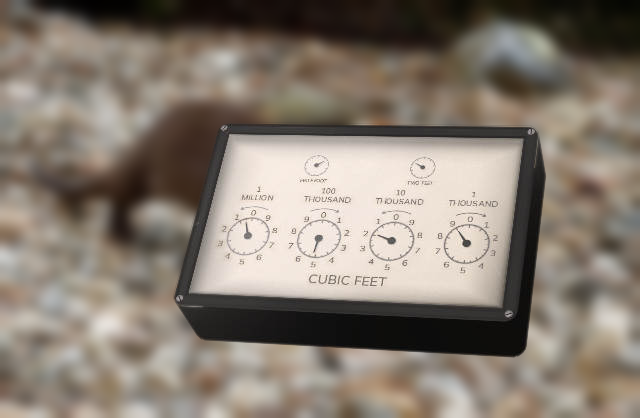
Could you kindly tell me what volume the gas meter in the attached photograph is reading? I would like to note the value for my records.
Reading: 51900 ft³
